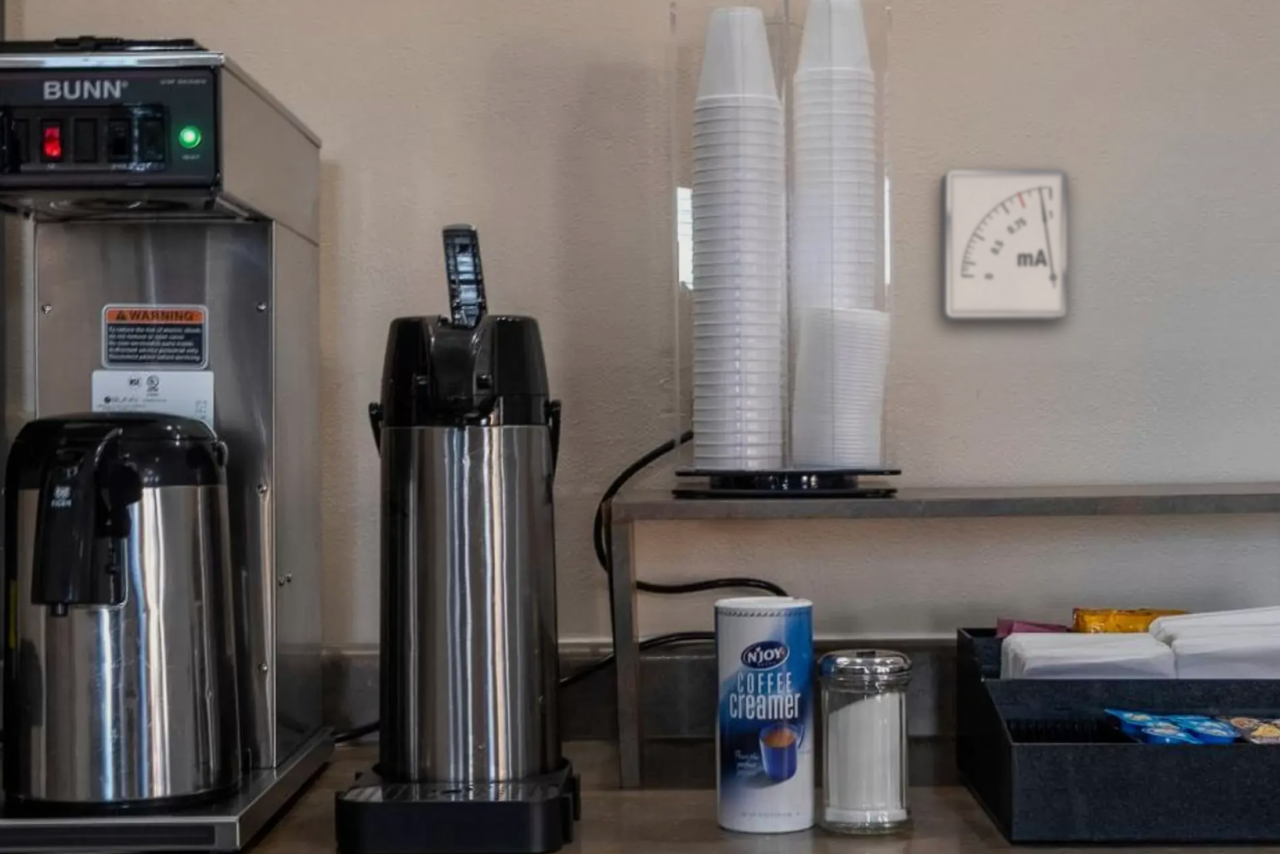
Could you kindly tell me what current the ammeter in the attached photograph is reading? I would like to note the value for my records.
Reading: 0.95 mA
